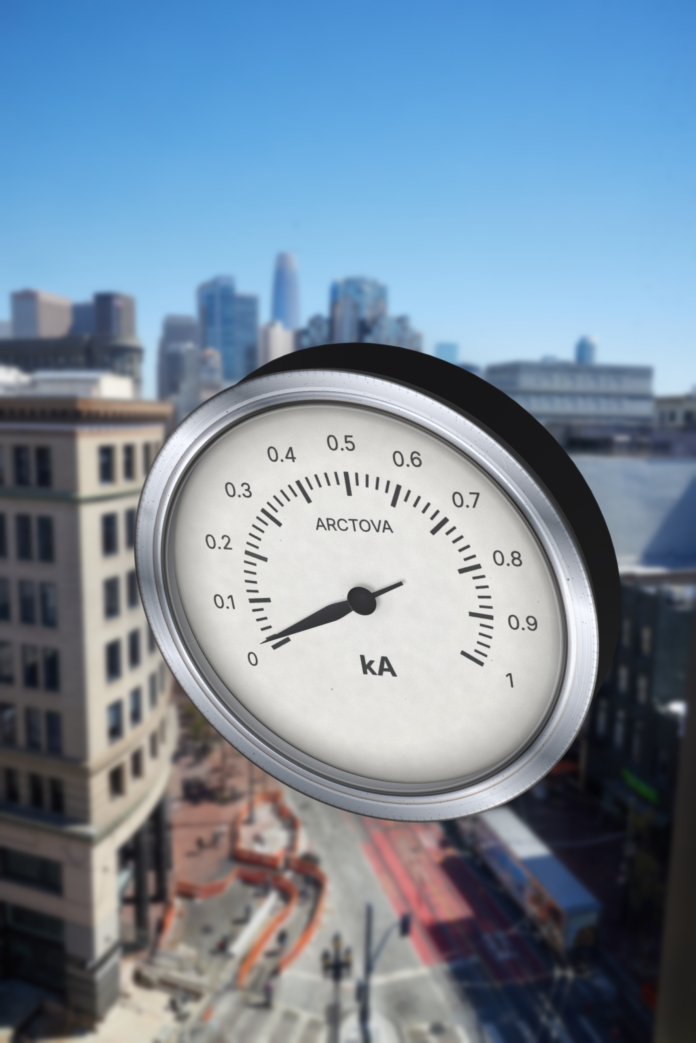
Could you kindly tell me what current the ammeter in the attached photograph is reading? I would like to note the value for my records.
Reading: 0.02 kA
